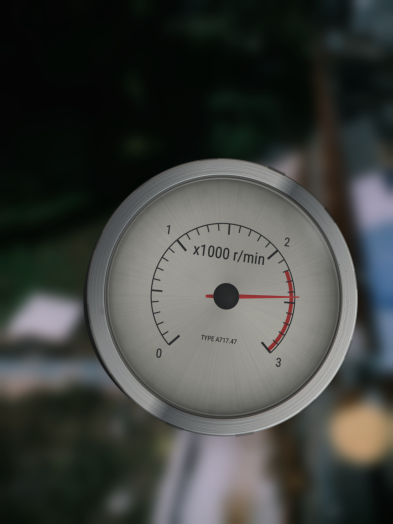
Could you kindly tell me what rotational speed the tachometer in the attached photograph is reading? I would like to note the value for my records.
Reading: 2450 rpm
